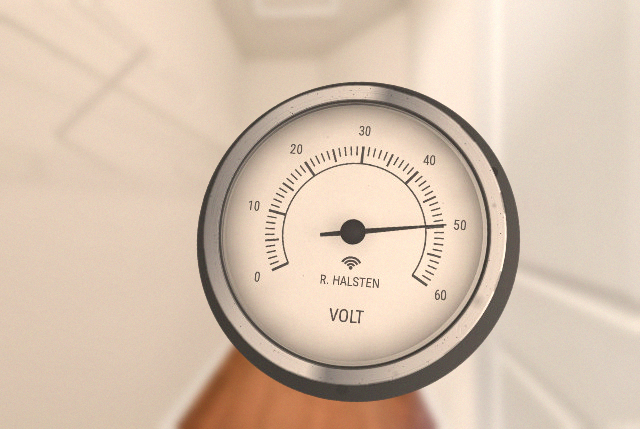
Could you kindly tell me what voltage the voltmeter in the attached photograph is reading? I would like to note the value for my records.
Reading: 50 V
